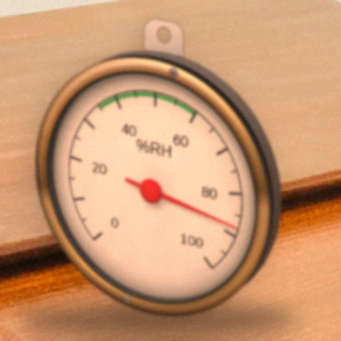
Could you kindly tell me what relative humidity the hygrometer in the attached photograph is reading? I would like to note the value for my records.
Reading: 87.5 %
